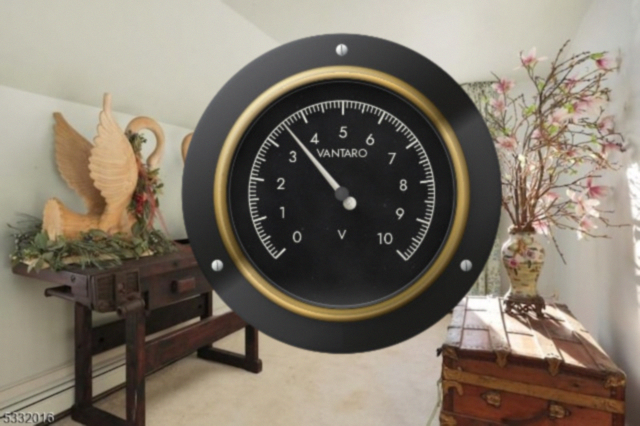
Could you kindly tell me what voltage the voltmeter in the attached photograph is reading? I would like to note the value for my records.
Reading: 3.5 V
